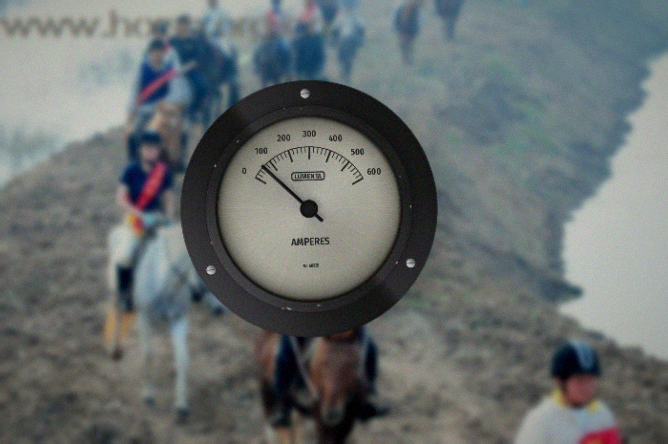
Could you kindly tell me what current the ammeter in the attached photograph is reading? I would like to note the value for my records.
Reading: 60 A
